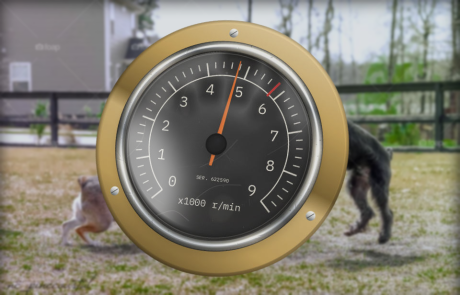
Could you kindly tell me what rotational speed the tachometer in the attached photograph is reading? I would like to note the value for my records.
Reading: 4800 rpm
